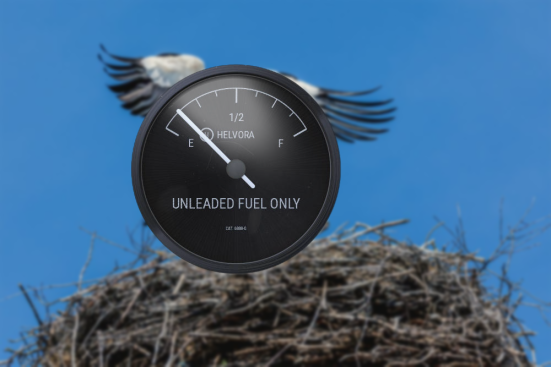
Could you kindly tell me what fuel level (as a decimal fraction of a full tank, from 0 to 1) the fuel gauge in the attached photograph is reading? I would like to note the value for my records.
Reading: 0.125
